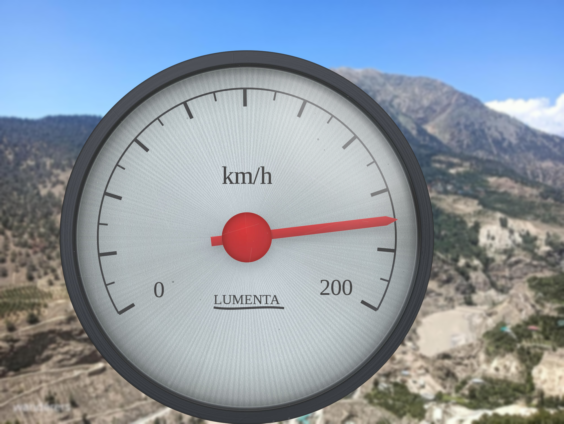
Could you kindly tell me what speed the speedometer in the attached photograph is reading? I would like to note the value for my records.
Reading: 170 km/h
